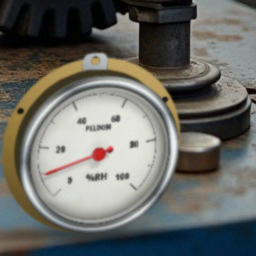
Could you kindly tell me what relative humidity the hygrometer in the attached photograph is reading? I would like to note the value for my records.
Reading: 10 %
